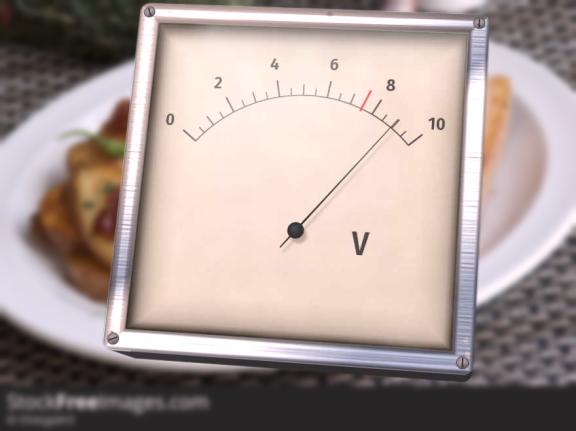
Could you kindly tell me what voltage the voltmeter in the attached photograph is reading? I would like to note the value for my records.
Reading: 9 V
